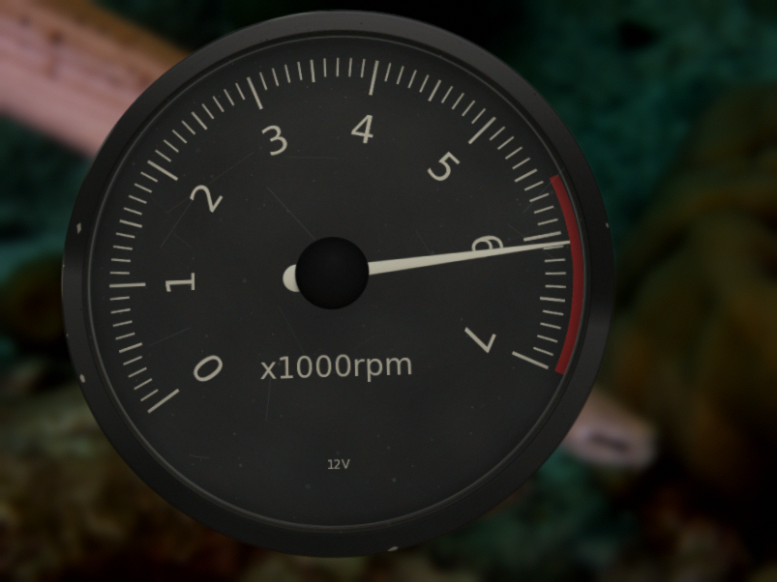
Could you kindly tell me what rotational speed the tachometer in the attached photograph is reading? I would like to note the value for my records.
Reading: 6100 rpm
